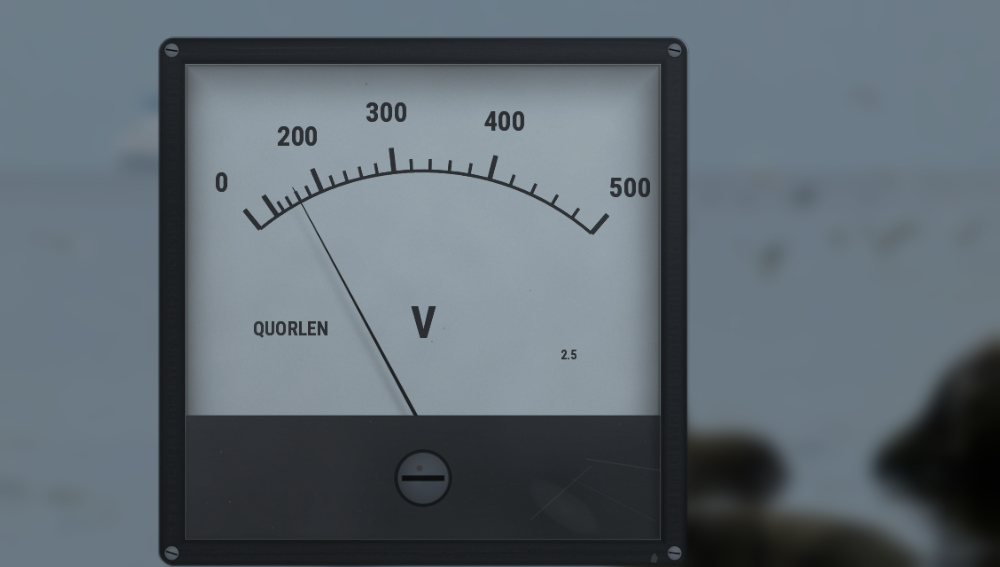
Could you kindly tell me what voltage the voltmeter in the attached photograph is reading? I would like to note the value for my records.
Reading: 160 V
